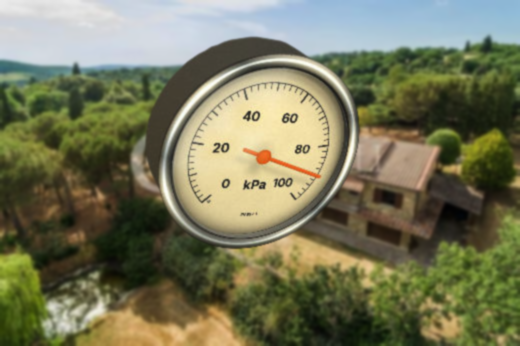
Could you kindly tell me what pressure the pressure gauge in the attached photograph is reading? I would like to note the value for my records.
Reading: 90 kPa
